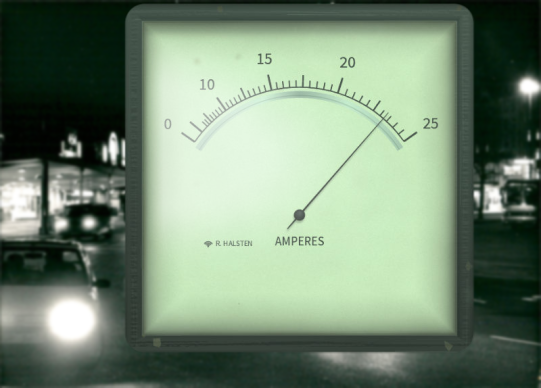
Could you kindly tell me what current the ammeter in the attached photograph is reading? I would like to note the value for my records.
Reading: 23.25 A
